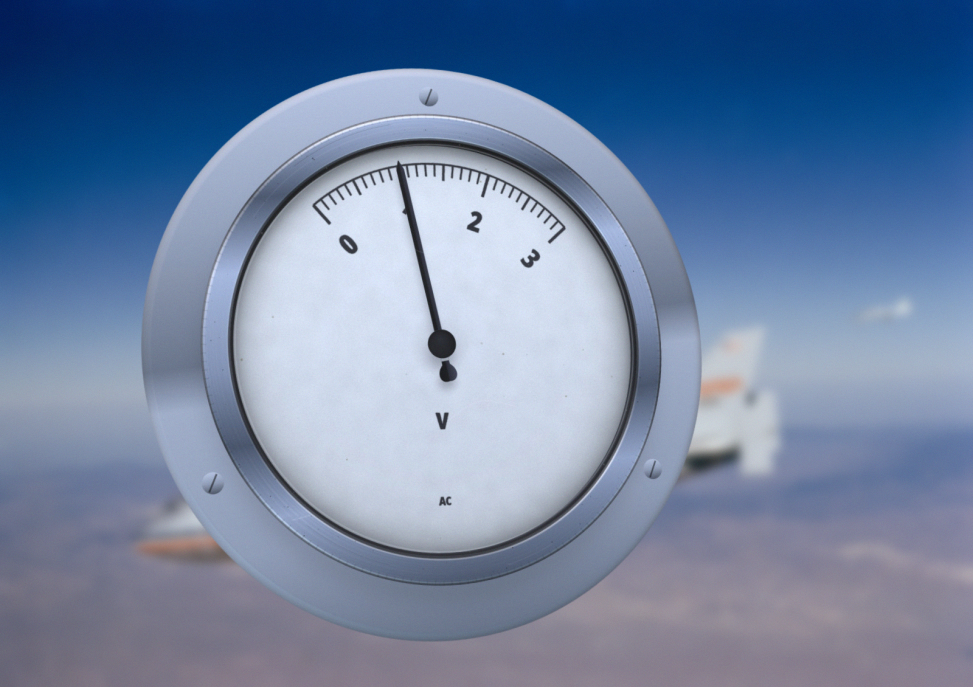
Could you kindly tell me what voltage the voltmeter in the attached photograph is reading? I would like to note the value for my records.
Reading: 1 V
